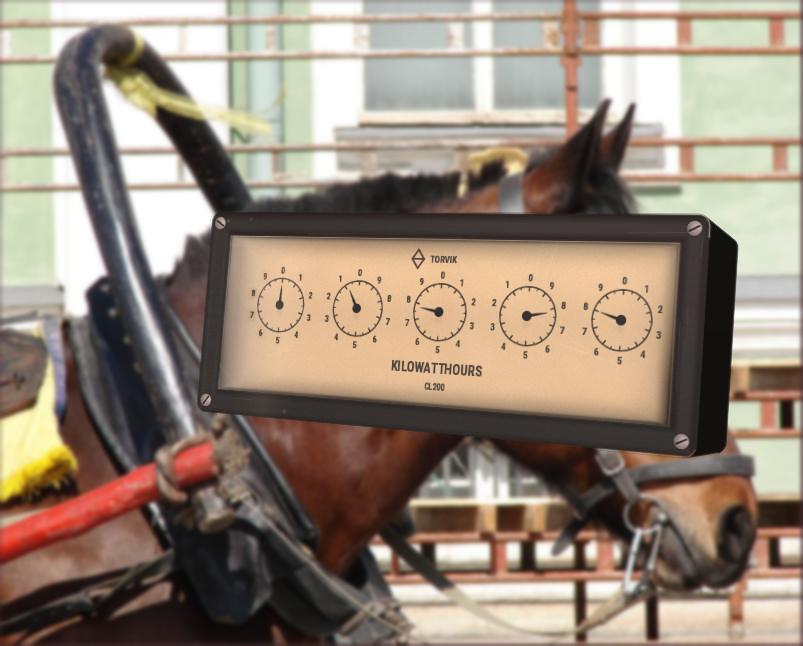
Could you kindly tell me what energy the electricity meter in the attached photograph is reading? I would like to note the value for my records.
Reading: 778 kWh
